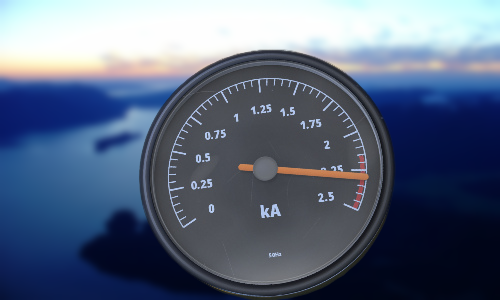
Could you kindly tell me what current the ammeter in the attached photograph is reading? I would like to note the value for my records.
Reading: 2.3 kA
